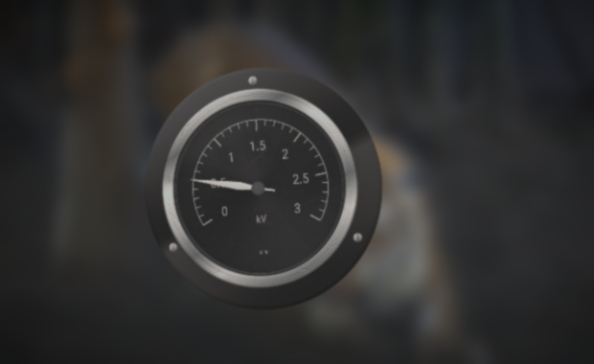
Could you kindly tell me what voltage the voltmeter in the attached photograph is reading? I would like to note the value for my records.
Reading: 0.5 kV
